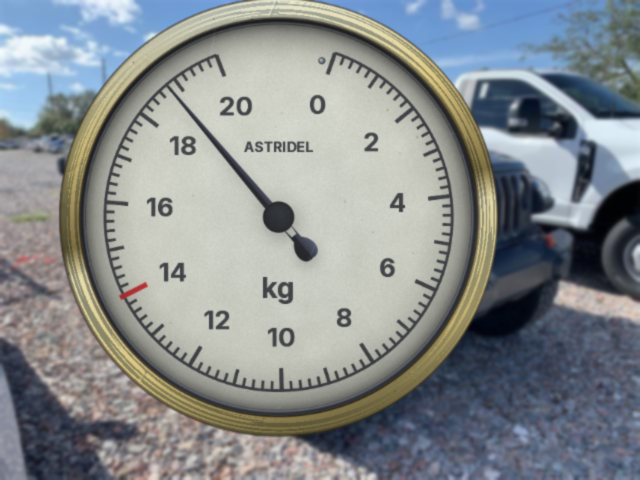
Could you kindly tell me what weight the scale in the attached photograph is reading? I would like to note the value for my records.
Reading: 18.8 kg
